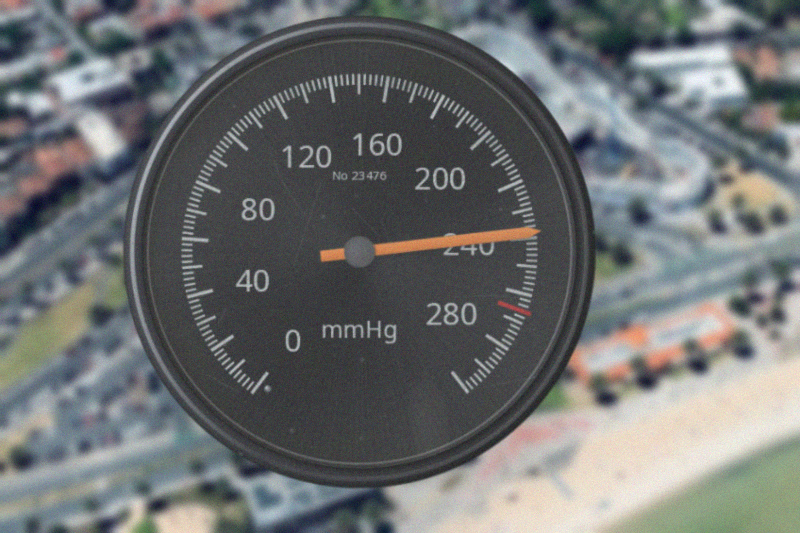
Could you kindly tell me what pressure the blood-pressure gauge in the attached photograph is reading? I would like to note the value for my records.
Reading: 238 mmHg
